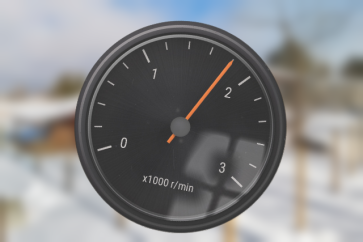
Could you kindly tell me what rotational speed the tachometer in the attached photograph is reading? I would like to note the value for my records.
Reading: 1800 rpm
